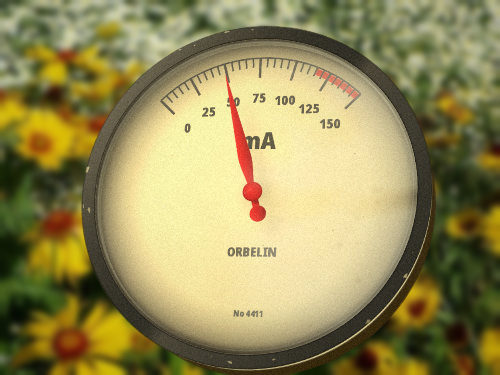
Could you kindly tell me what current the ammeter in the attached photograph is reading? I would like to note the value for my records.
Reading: 50 mA
